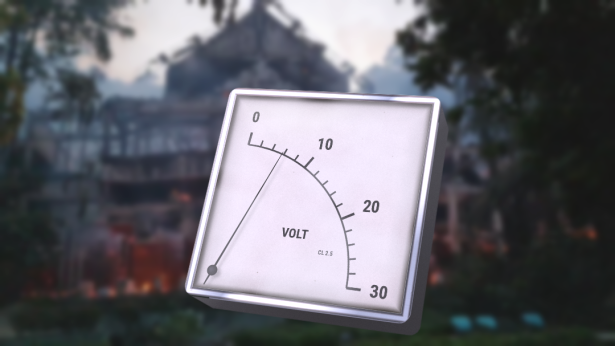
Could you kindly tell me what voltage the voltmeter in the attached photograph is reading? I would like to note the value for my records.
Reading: 6 V
